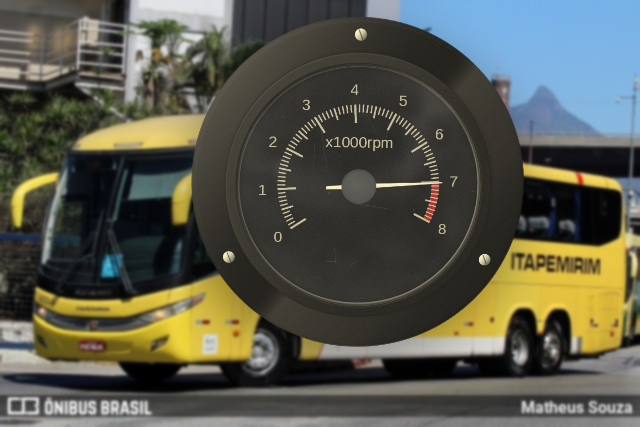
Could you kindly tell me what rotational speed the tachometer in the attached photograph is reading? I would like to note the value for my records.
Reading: 7000 rpm
